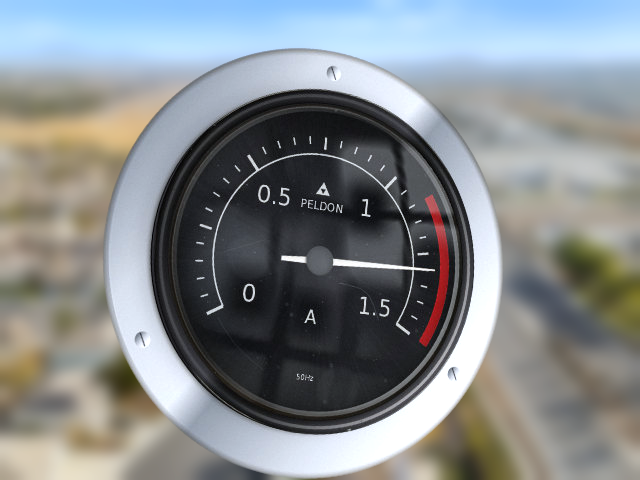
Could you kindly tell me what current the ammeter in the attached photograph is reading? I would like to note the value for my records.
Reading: 1.3 A
